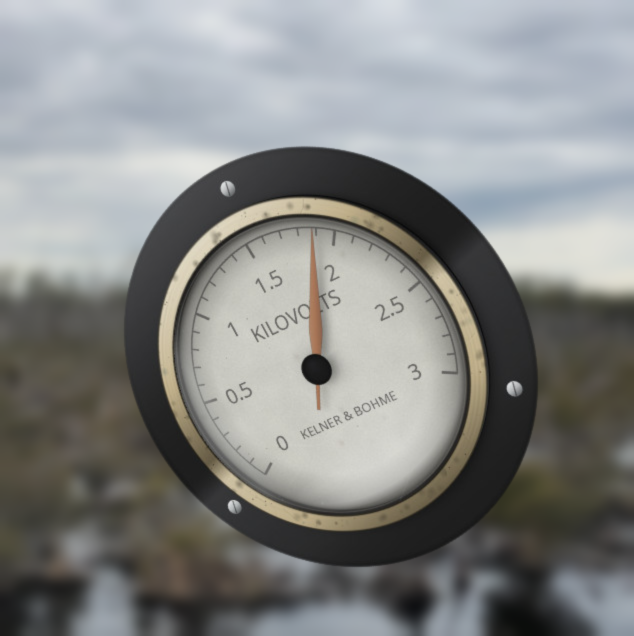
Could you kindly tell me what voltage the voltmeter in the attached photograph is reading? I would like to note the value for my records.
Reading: 1.9 kV
